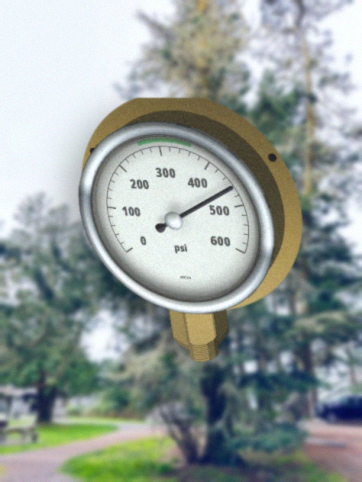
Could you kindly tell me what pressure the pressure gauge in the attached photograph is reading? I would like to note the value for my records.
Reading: 460 psi
